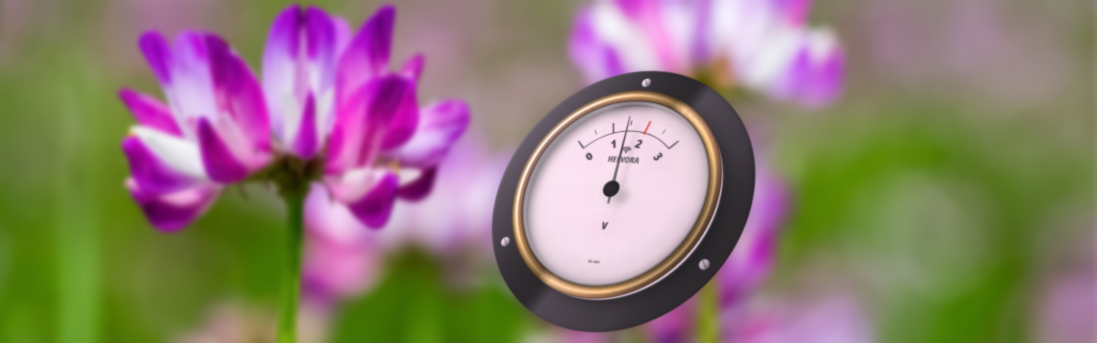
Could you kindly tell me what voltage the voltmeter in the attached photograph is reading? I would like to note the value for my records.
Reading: 1.5 V
